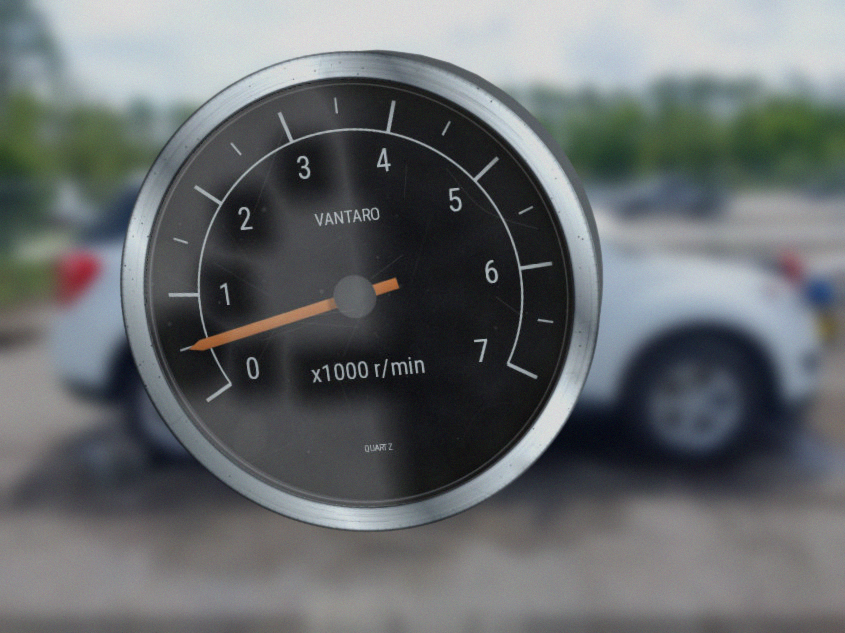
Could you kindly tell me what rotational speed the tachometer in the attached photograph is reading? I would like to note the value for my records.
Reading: 500 rpm
